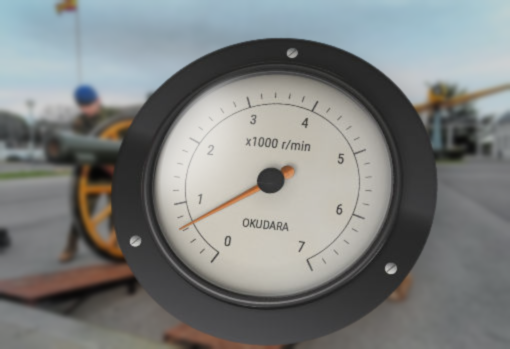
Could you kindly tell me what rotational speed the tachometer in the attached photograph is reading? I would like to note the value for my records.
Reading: 600 rpm
